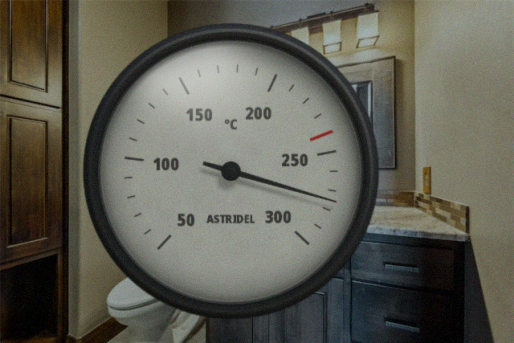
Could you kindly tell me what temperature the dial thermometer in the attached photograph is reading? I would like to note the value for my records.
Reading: 275 °C
